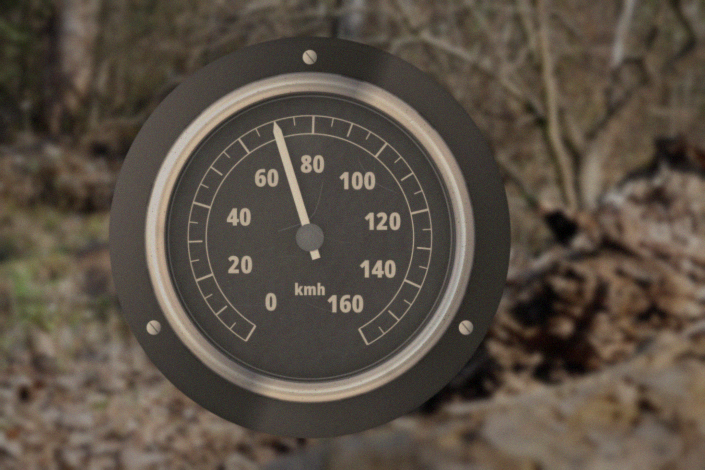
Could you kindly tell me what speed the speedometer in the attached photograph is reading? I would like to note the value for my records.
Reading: 70 km/h
